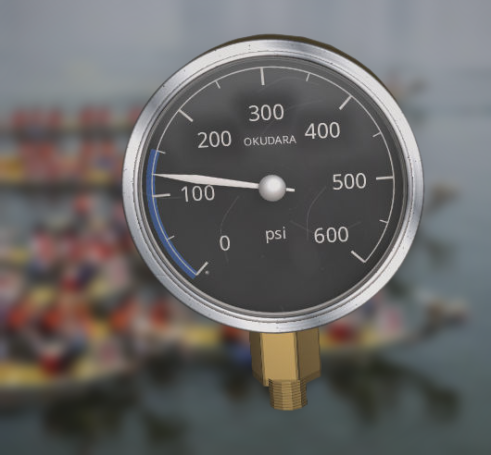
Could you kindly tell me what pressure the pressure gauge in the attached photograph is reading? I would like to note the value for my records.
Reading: 125 psi
